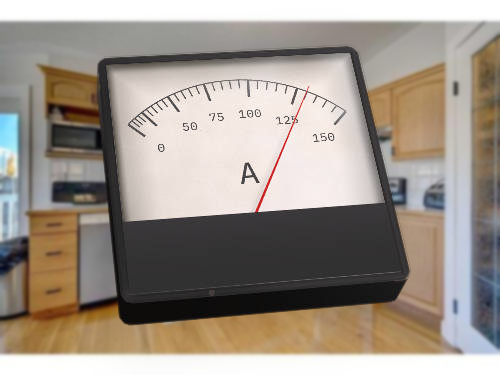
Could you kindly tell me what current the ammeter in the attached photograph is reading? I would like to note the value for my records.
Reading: 130 A
